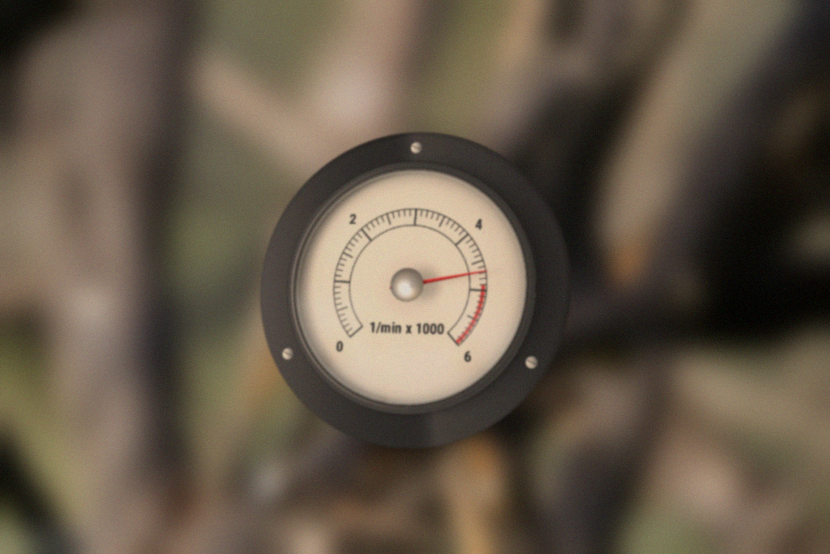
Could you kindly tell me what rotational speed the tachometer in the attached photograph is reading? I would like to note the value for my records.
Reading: 4700 rpm
